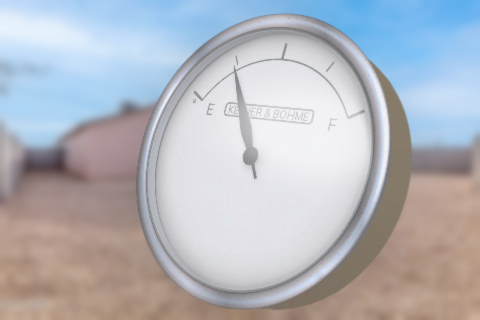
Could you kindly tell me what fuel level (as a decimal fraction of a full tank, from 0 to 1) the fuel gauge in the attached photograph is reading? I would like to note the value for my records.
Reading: 0.25
